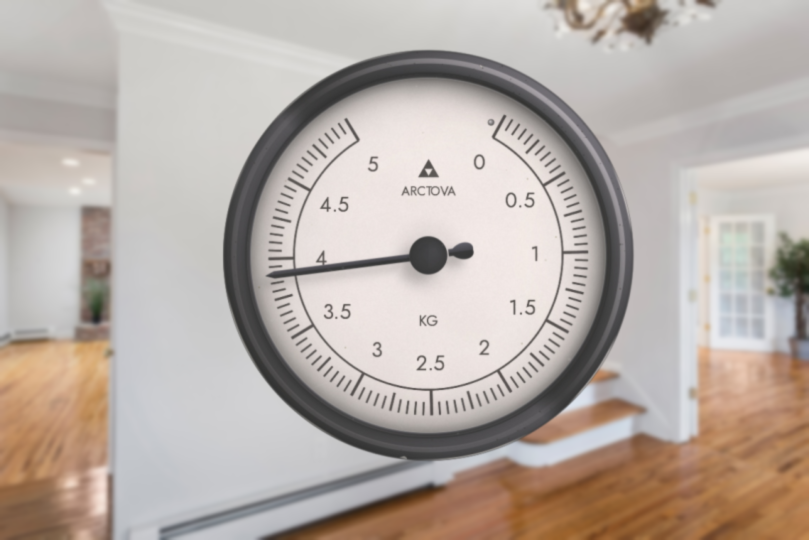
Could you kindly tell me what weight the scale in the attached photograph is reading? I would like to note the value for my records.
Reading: 3.9 kg
